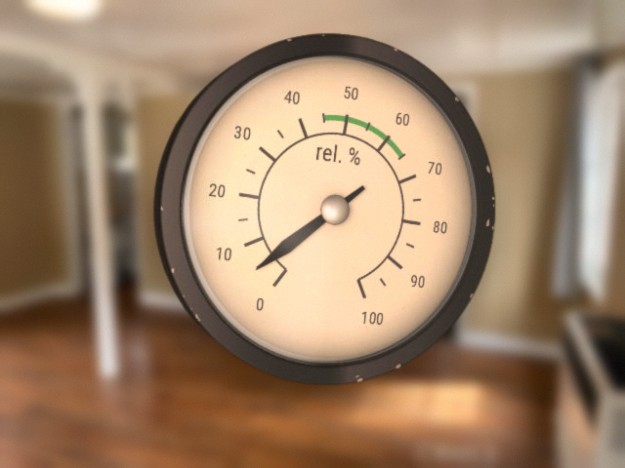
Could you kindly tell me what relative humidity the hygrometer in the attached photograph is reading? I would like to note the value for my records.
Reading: 5 %
